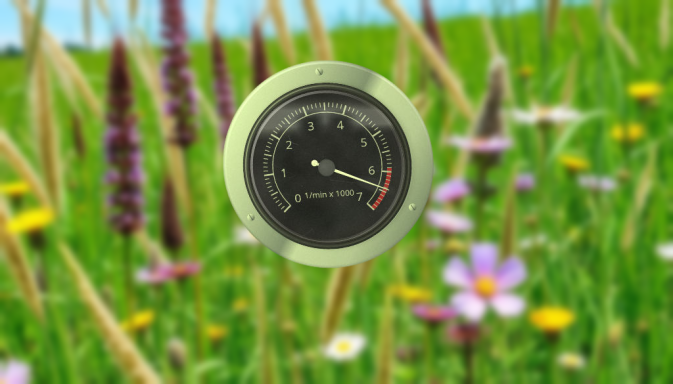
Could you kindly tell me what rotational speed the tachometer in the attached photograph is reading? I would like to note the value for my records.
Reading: 6400 rpm
